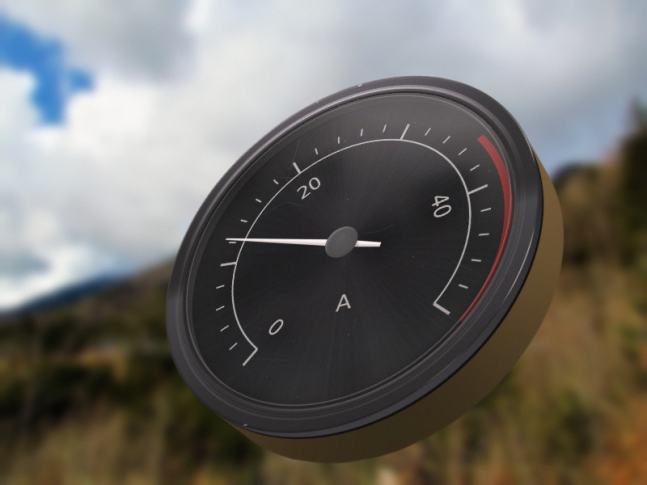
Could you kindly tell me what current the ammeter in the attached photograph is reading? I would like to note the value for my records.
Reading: 12 A
